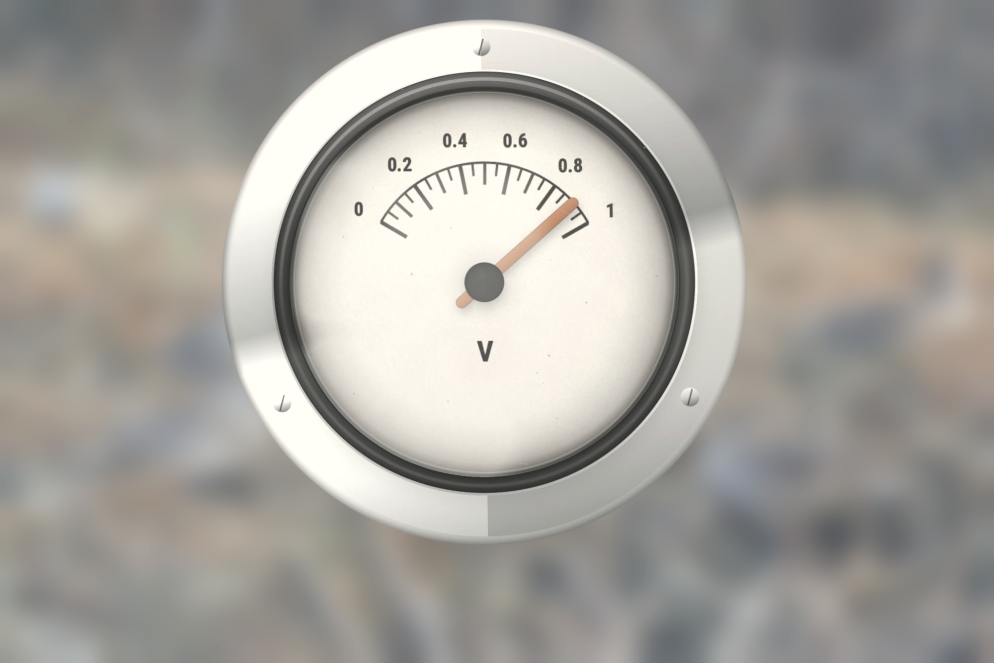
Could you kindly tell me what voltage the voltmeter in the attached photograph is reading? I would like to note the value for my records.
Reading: 0.9 V
